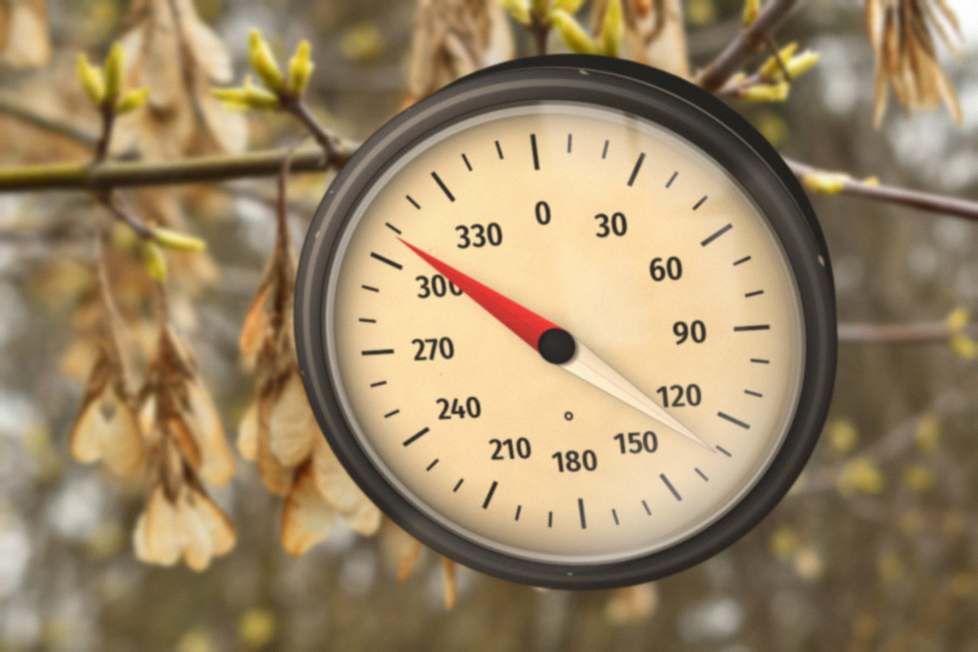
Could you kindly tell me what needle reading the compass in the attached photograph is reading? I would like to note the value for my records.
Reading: 310 °
